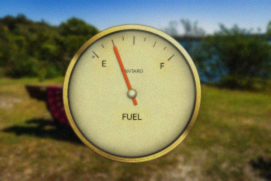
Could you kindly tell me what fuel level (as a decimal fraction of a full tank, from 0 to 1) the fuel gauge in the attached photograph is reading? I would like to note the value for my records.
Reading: 0.25
